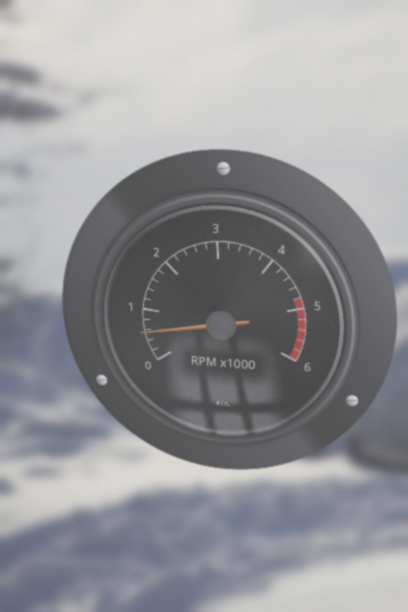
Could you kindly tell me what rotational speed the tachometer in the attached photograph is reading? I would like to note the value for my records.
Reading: 600 rpm
